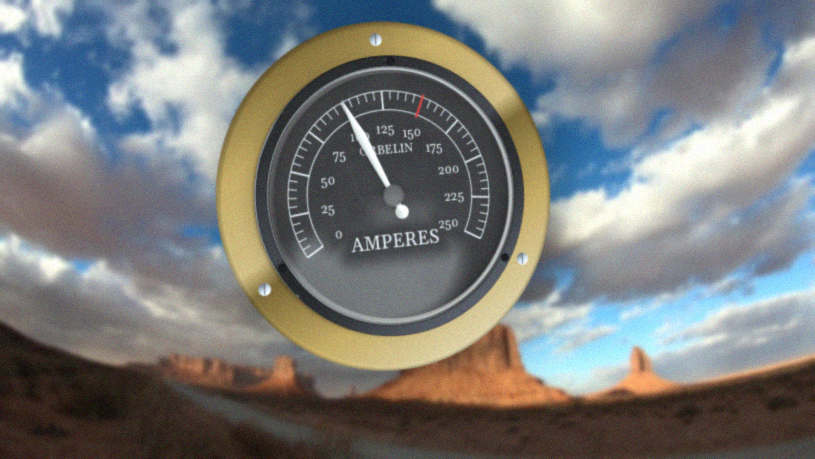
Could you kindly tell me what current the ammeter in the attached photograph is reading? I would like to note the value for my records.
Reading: 100 A
